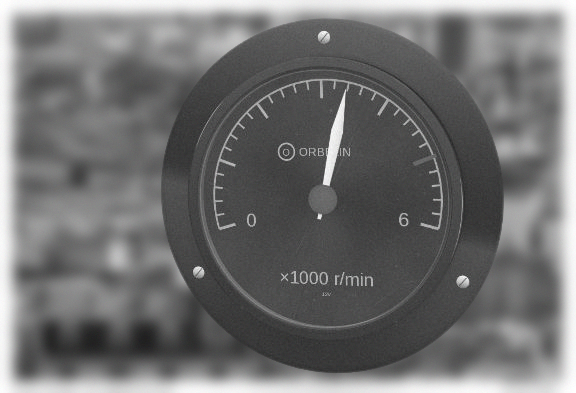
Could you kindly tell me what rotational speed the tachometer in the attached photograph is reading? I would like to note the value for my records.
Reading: 3400 rpm
